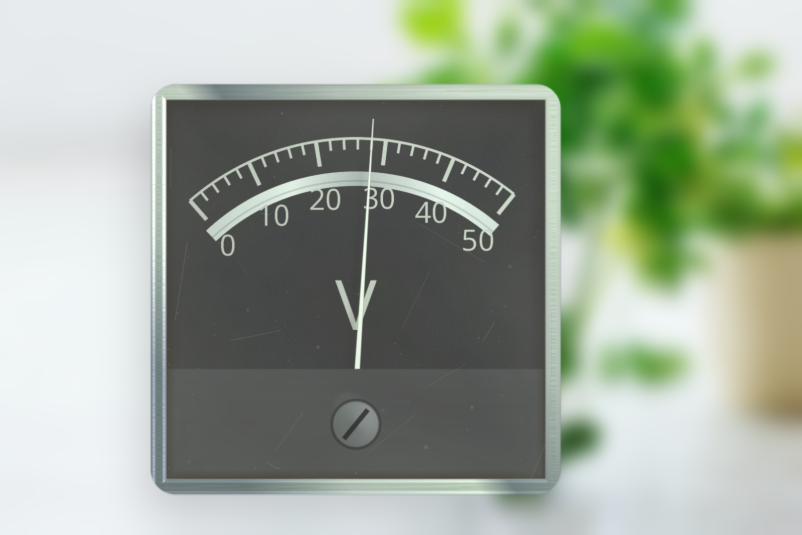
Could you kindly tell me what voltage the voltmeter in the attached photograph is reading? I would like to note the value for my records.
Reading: 28 V
